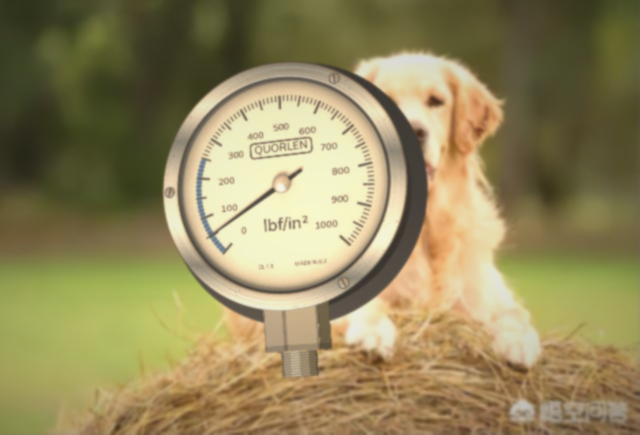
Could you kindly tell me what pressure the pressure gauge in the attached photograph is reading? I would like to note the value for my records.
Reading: 50 psi
